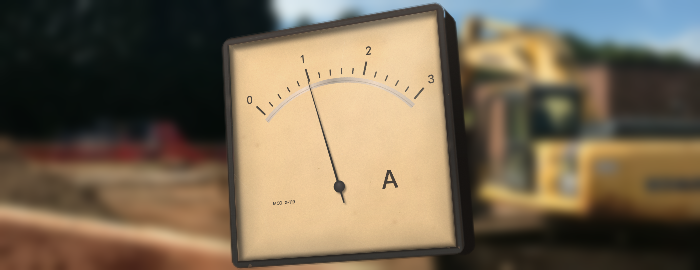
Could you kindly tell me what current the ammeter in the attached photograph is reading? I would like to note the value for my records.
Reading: 1 A
